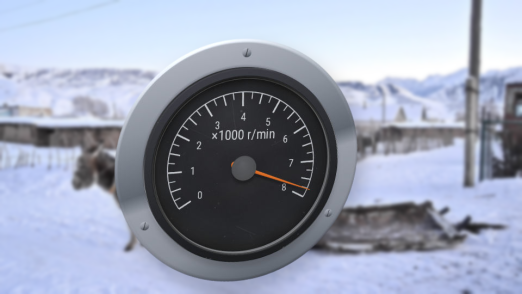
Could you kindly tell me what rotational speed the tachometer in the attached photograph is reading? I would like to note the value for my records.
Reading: 7750 rpm
